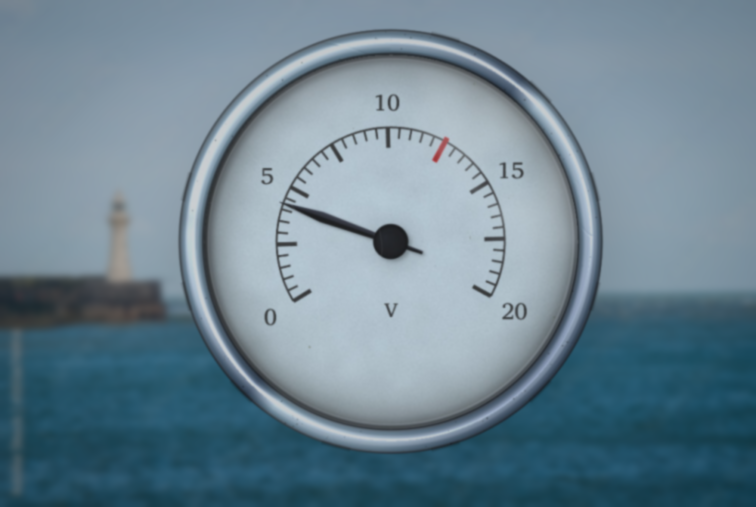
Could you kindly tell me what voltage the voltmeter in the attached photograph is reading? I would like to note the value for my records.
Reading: 4.25 V
